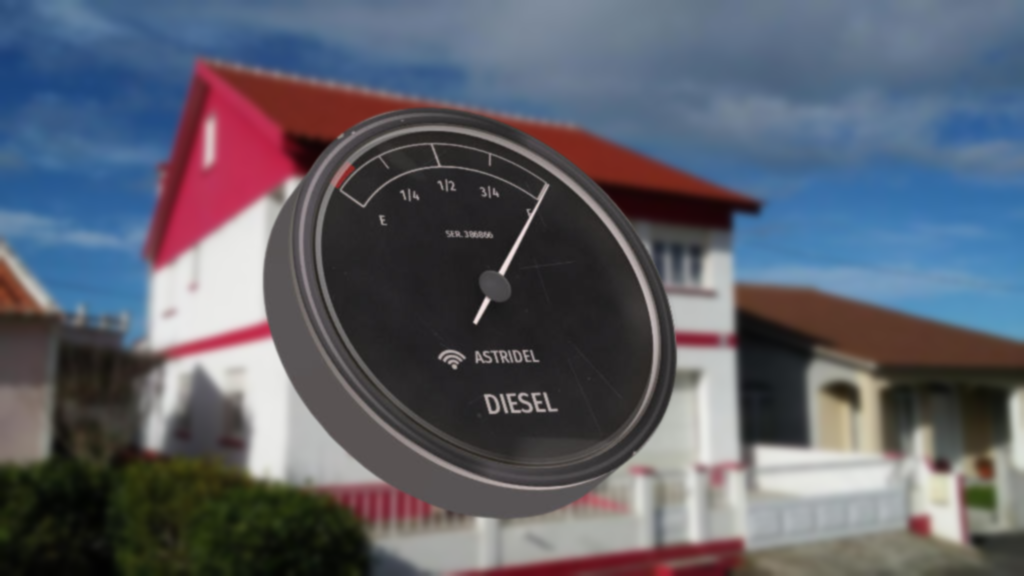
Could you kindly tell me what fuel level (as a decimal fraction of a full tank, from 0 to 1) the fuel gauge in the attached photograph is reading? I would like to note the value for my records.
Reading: 1
